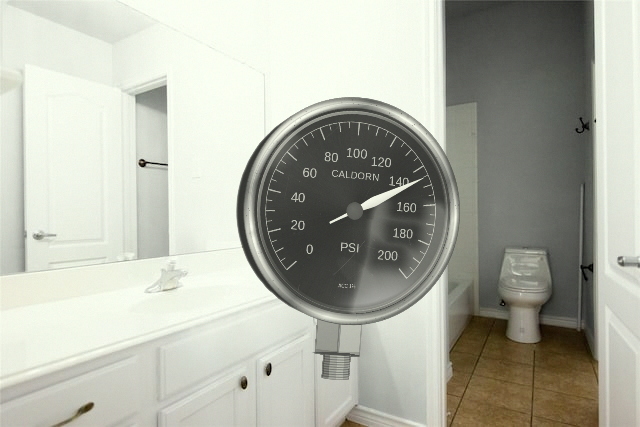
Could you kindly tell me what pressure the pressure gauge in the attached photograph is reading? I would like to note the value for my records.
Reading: 145 psi
